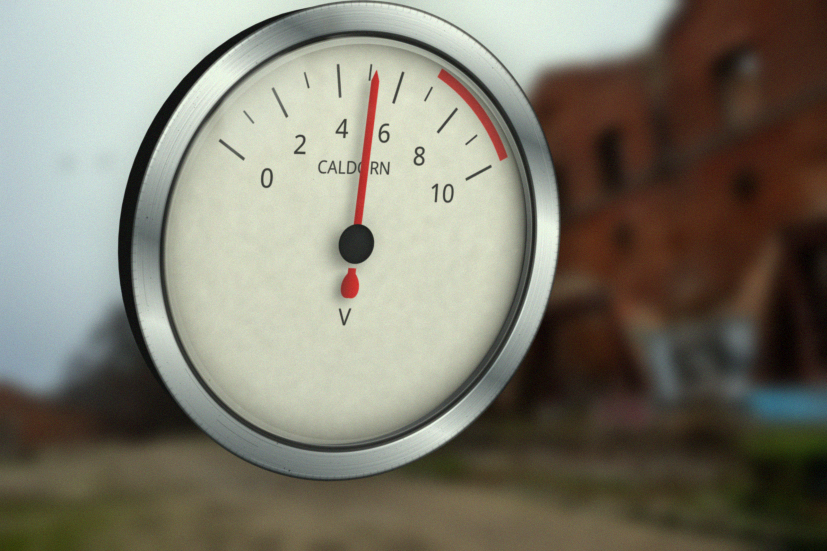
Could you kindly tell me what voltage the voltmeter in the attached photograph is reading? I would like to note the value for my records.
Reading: 5 V
